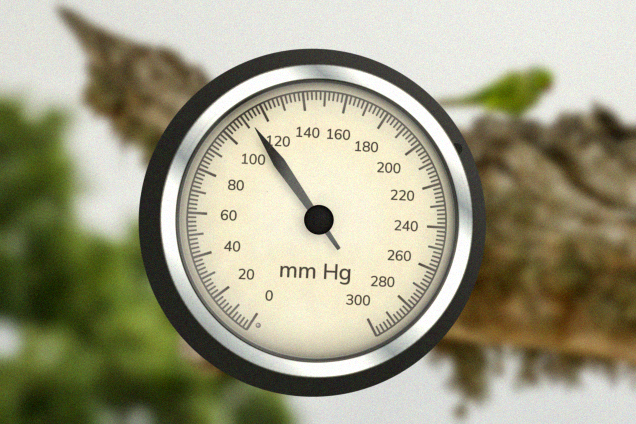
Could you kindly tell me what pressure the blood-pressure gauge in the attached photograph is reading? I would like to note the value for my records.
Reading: 112 mmHg
